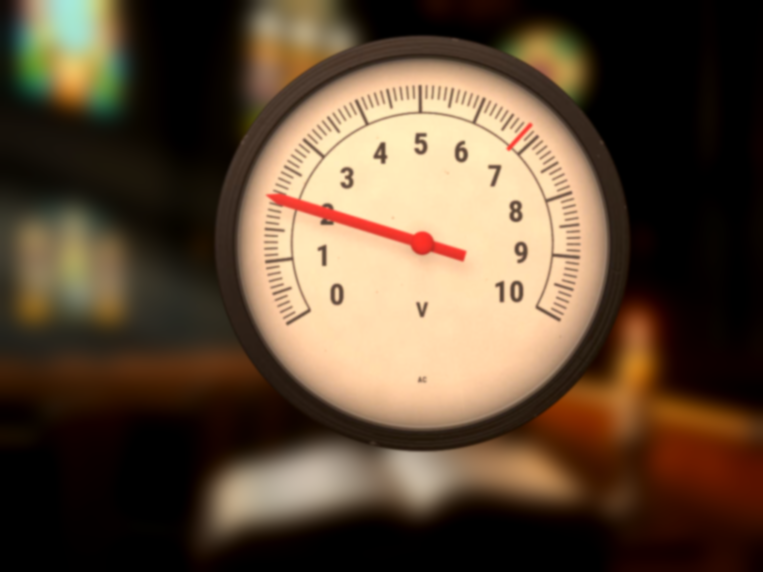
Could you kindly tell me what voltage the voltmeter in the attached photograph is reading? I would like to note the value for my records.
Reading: 2 V
